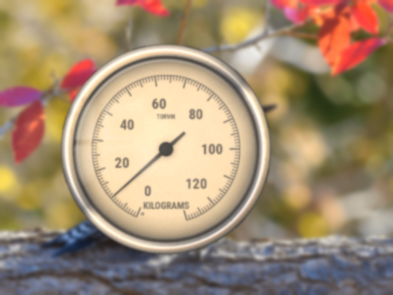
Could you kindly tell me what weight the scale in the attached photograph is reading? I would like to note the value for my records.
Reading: 10 kg
